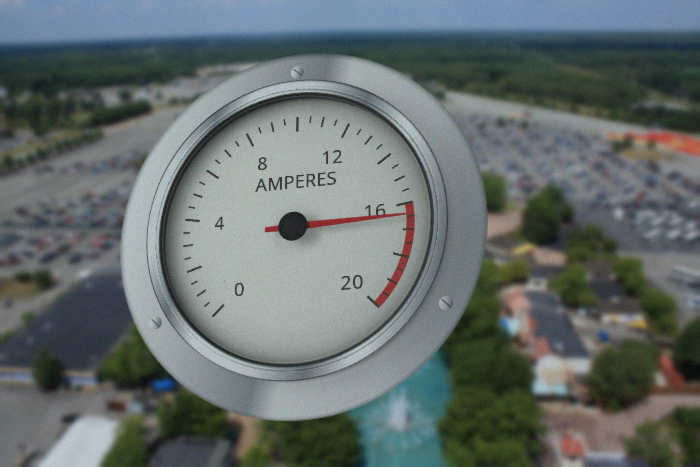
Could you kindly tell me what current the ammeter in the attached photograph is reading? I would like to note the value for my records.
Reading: 16.5 A
